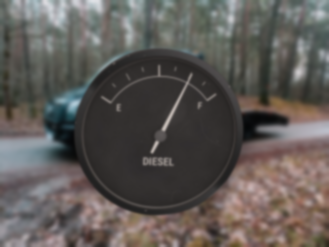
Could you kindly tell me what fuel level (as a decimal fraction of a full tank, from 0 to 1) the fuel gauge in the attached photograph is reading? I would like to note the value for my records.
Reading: 0.75
